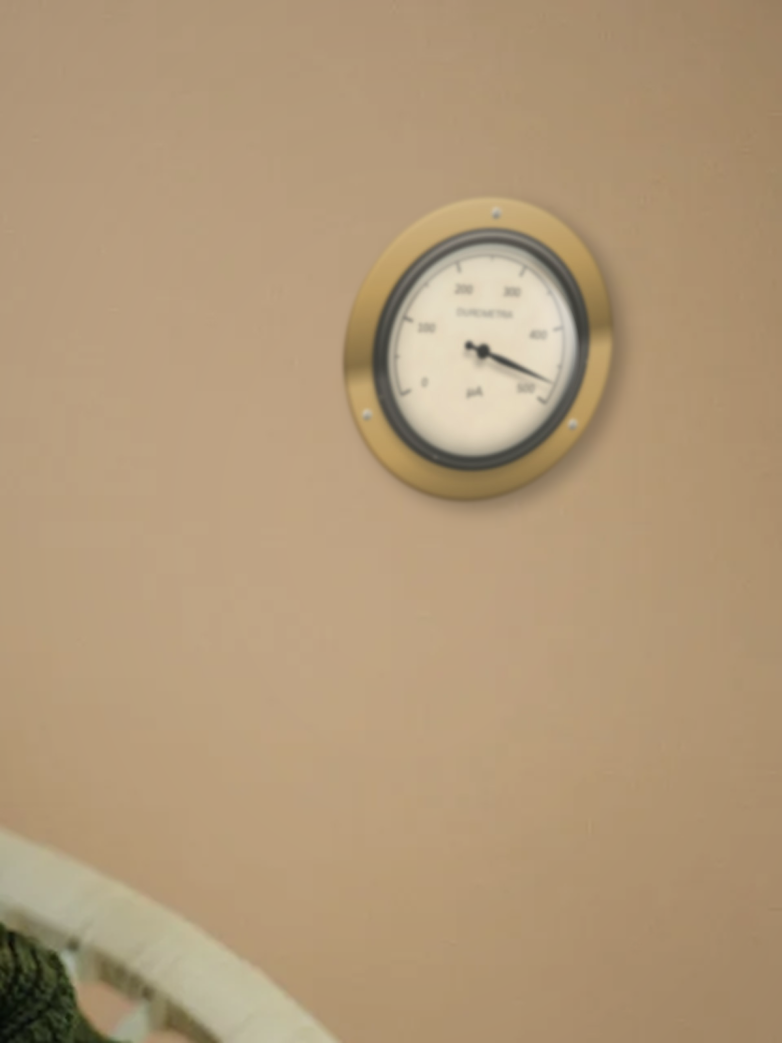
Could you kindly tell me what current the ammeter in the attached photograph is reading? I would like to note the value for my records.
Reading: 475 µA
